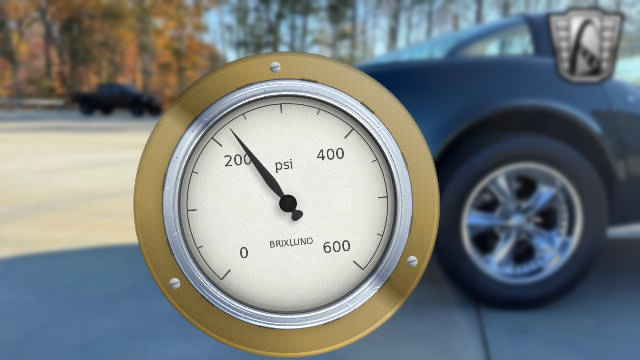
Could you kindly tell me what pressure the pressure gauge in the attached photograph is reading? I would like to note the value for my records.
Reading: 225 psi
